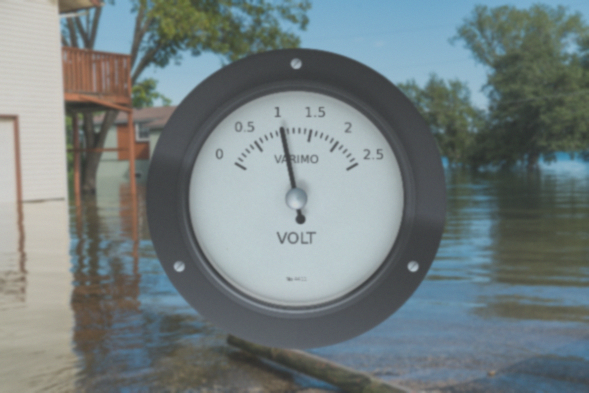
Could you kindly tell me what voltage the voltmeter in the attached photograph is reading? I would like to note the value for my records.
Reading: 1 V
